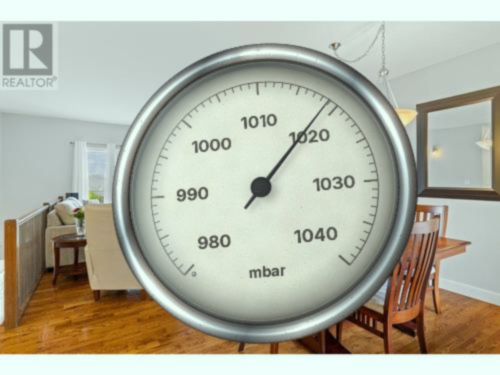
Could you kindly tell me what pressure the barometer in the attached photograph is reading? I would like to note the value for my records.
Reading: 1019 mbar
